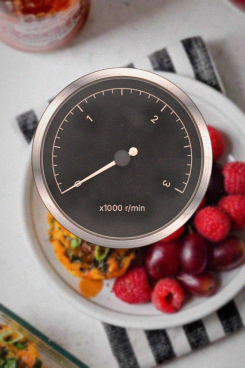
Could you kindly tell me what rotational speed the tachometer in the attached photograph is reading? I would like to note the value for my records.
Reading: 0 rpm
